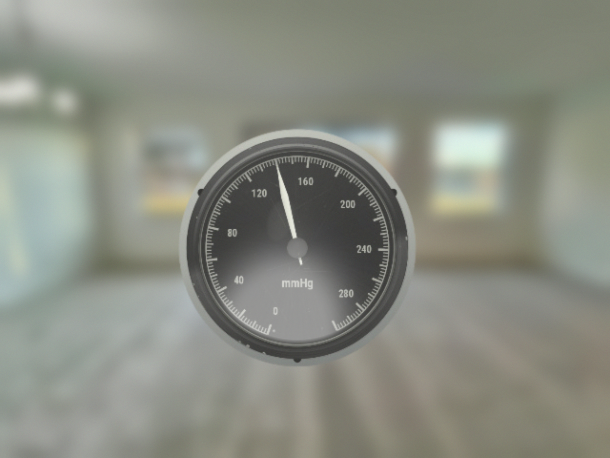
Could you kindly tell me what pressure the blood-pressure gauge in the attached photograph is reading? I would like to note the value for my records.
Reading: 140 mmHg
